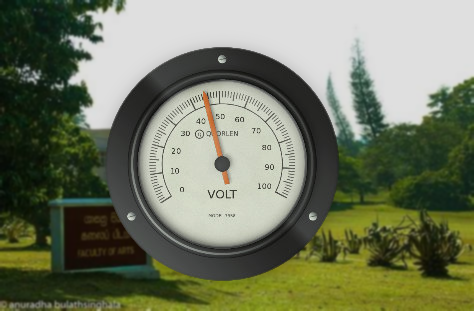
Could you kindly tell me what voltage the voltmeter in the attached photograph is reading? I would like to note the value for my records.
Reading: 45 V
